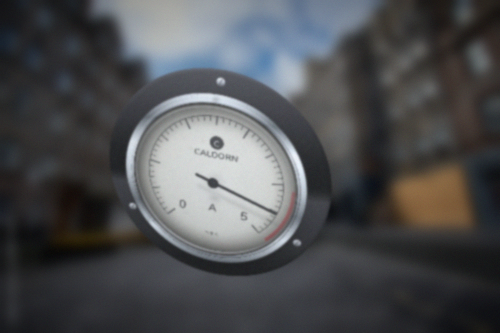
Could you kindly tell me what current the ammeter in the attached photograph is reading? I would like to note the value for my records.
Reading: 4.5 A
